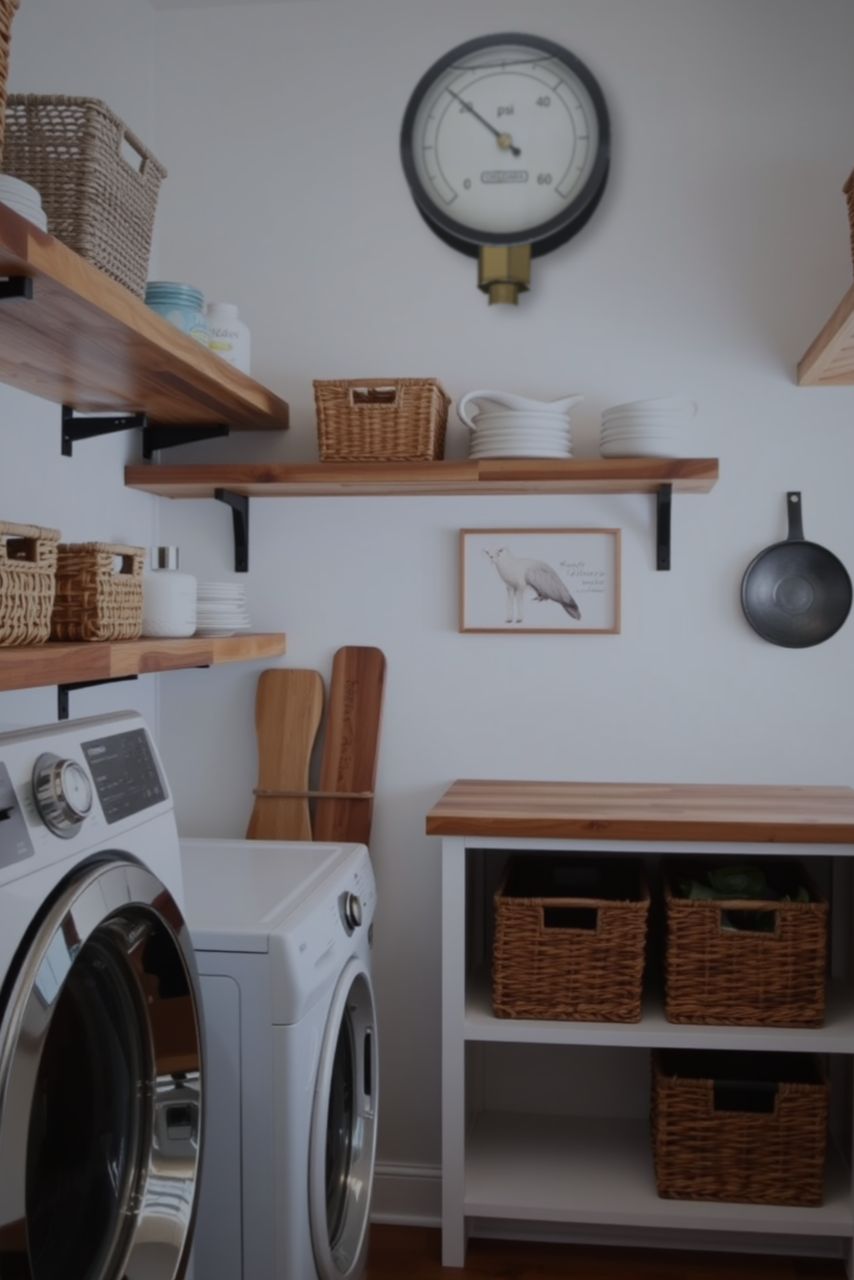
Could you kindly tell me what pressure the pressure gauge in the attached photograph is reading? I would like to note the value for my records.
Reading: 20 psi
